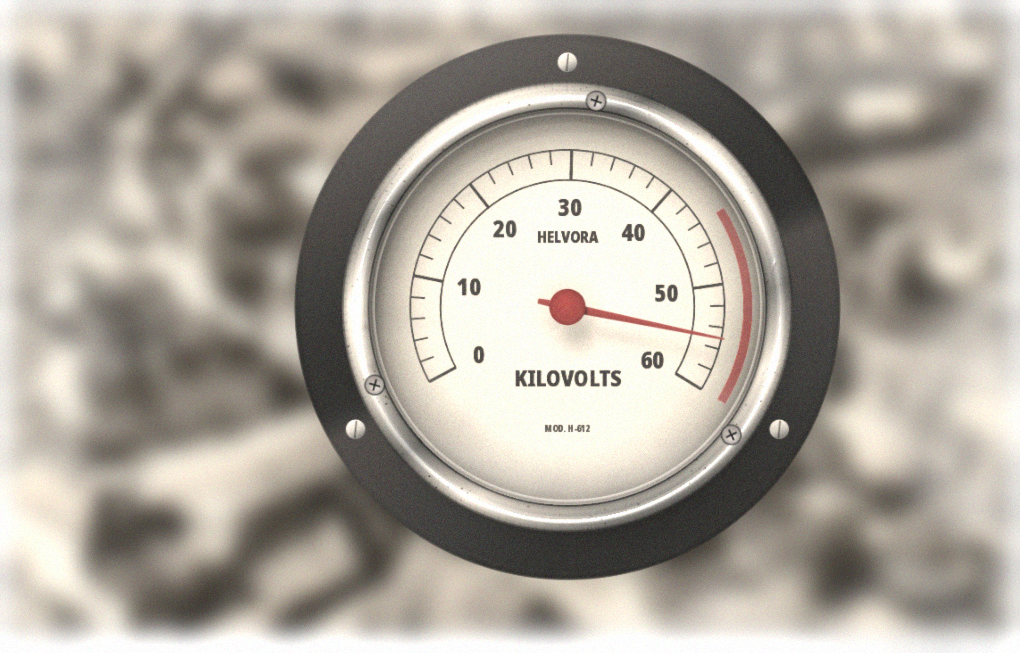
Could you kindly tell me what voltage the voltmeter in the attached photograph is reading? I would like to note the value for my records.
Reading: 55 kV
